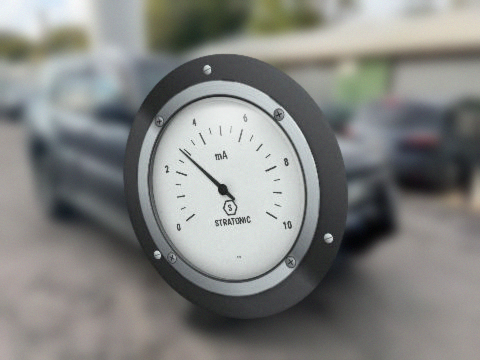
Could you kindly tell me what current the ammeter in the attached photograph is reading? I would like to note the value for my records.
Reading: 3 mA
